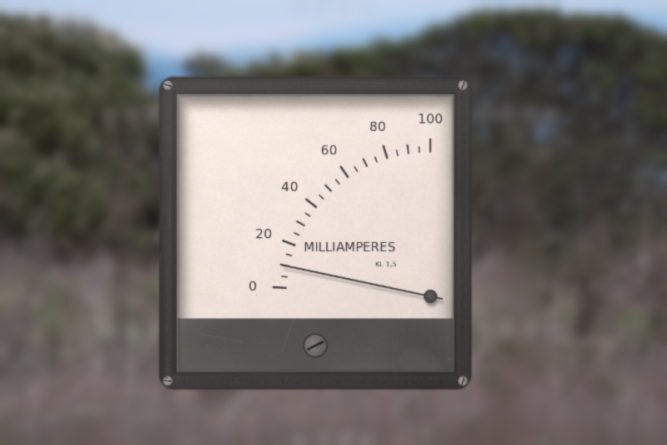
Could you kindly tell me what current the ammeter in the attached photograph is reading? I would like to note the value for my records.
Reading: 10 mA
